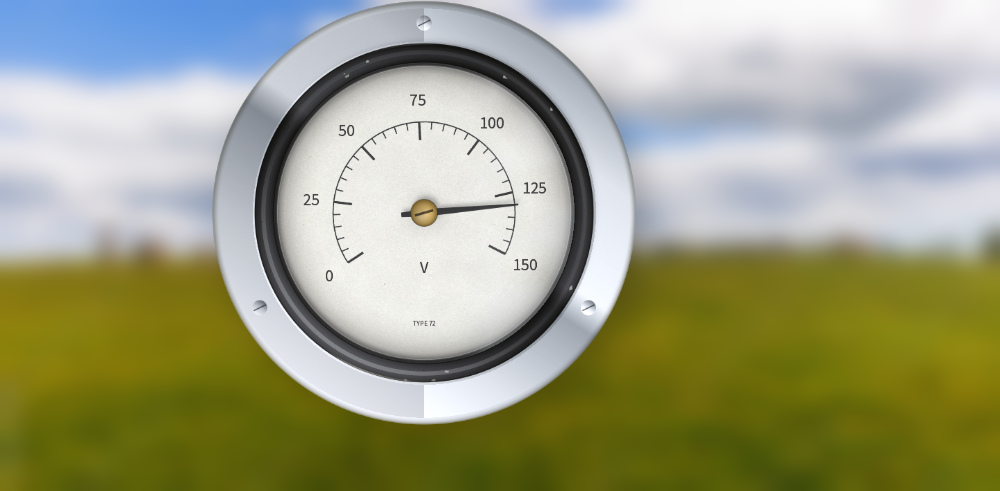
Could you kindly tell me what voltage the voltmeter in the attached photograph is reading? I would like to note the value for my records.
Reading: 130 V
